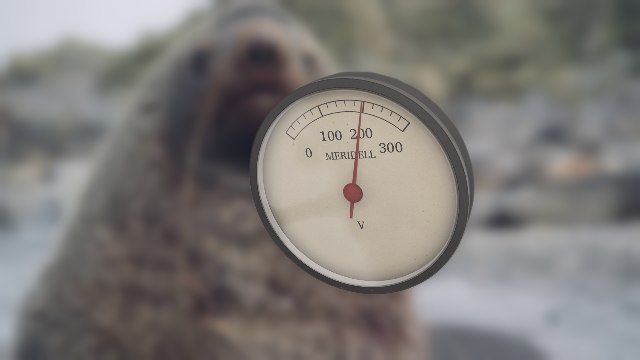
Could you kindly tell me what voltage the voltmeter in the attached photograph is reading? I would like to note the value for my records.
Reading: 200 V
